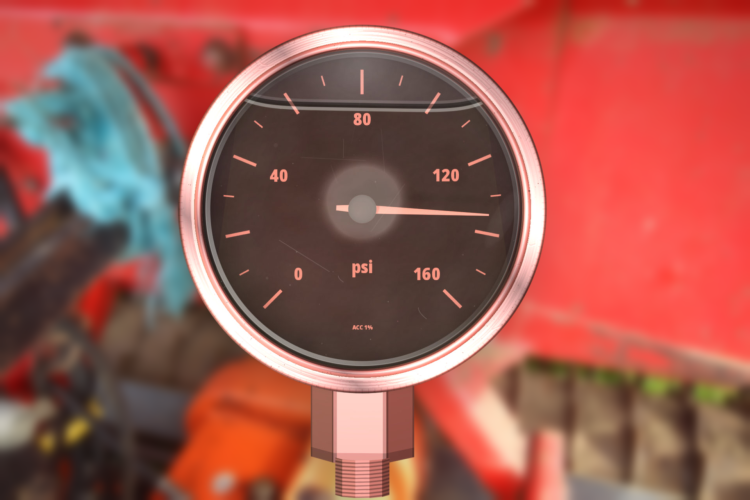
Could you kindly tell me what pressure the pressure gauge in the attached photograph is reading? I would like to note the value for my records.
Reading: 135 psi
